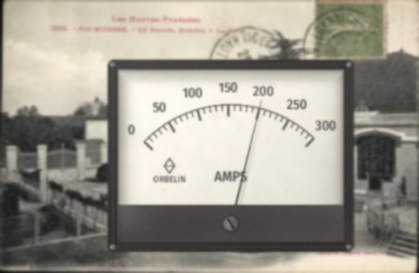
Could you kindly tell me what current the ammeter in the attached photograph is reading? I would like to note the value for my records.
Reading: 200 A
